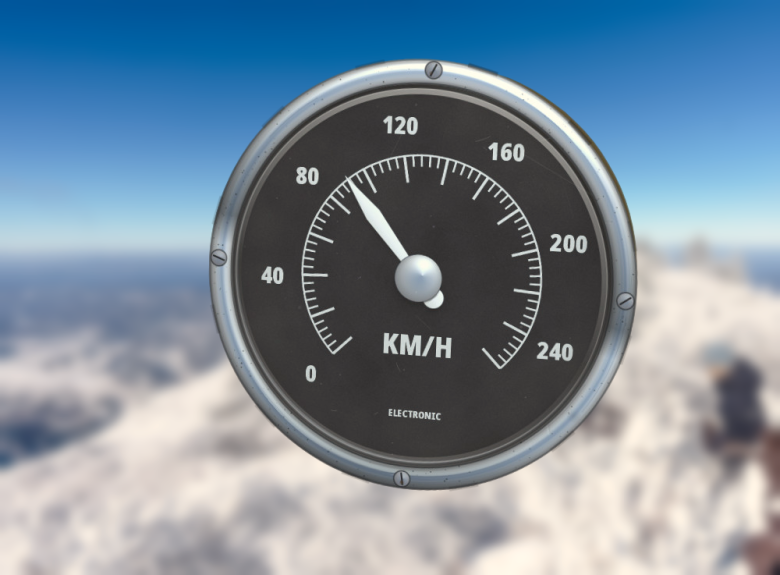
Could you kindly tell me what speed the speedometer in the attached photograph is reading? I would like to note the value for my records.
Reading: 92 km/h
